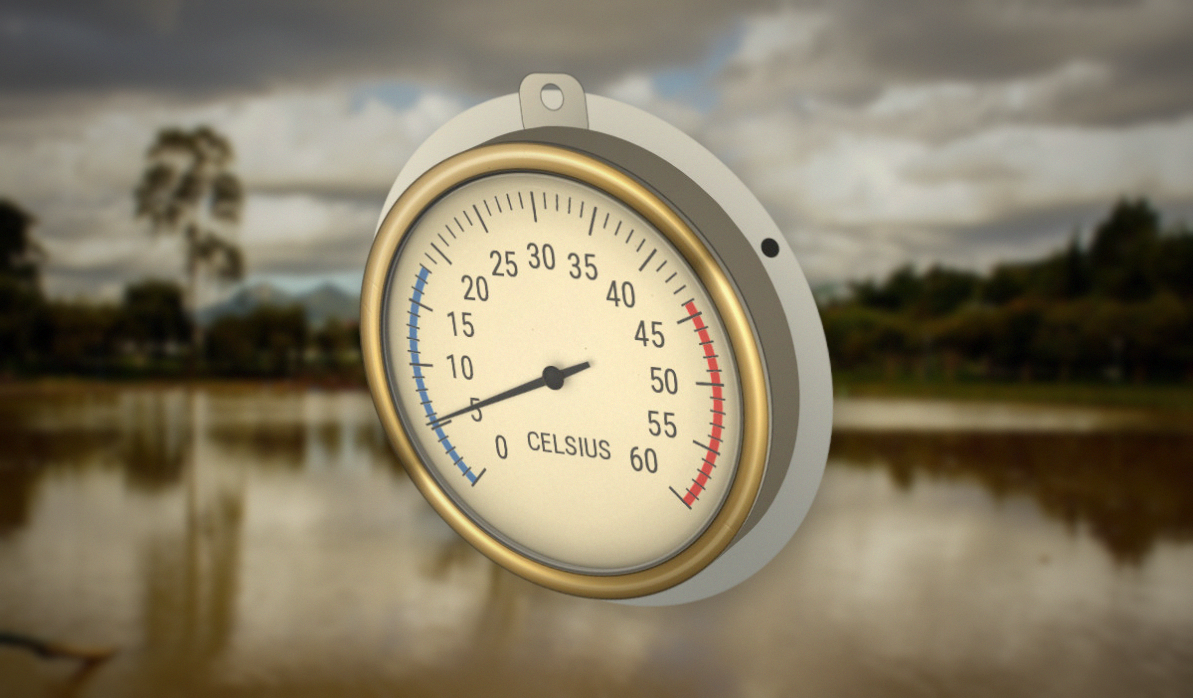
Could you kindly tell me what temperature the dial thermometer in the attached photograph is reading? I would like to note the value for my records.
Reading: 5.5 °C
